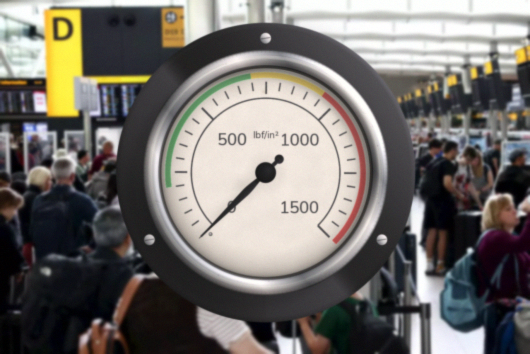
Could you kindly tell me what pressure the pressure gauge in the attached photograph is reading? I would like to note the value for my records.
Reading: 0 psi
